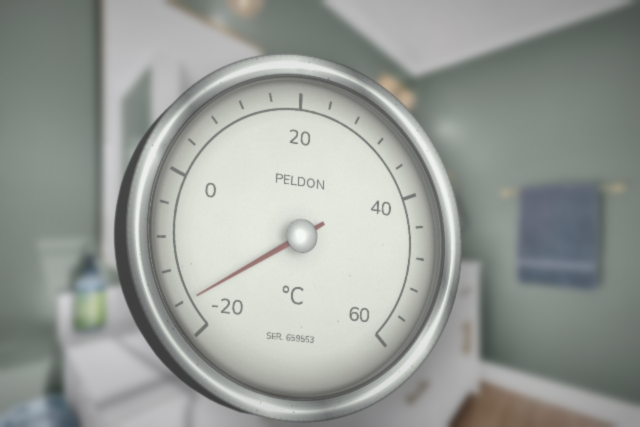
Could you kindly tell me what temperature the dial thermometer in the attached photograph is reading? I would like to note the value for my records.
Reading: -16 °C
